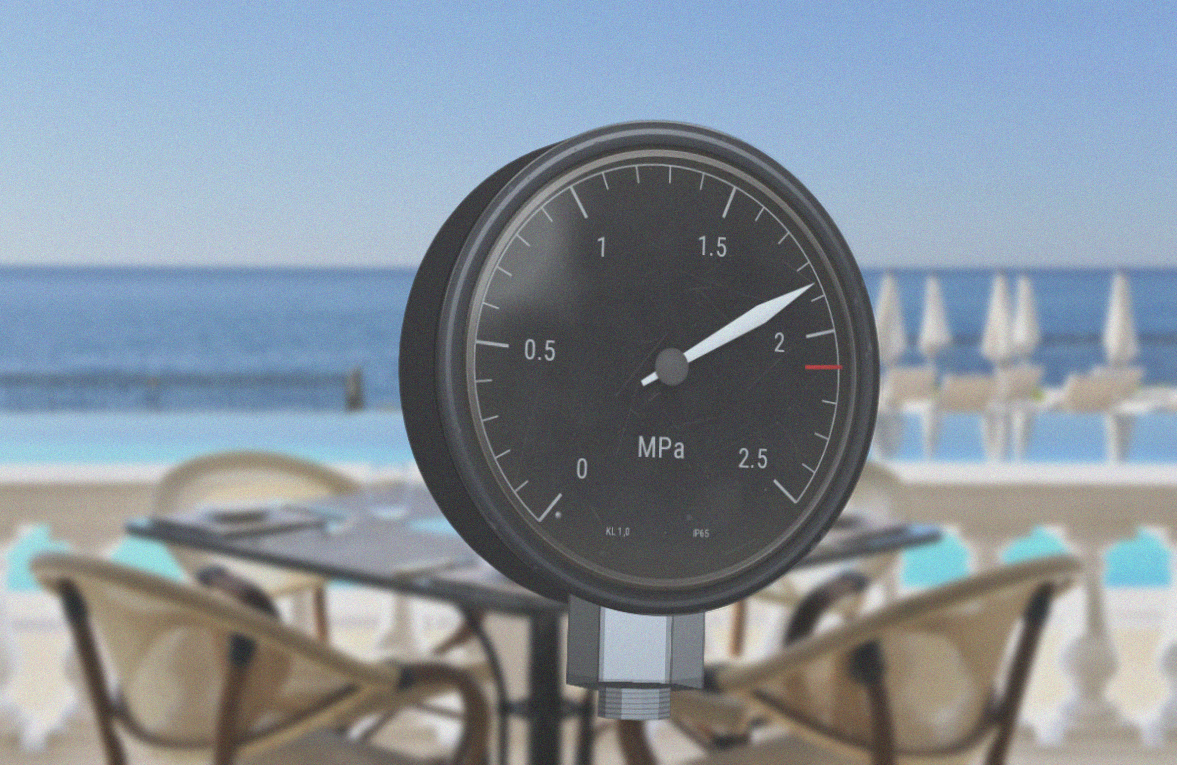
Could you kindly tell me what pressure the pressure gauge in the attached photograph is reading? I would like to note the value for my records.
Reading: 1.85 MPa
